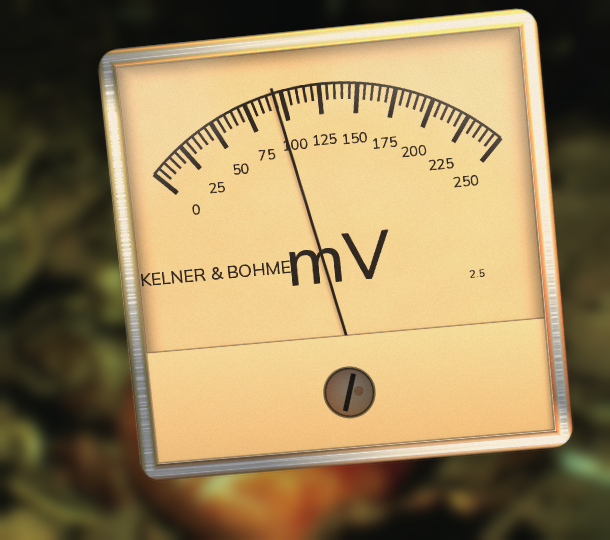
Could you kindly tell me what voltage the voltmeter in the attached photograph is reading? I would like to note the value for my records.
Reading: 95 mV
